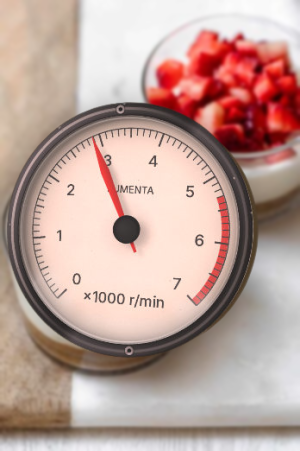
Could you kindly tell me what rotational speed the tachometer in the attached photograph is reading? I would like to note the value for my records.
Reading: 2900 rpm
